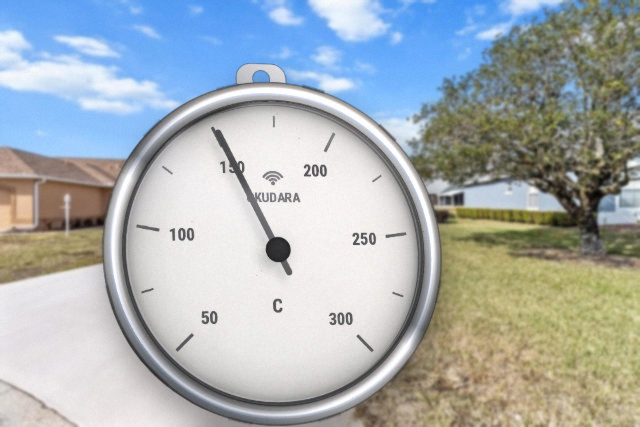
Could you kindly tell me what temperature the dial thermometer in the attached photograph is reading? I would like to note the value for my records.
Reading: 150 °C
